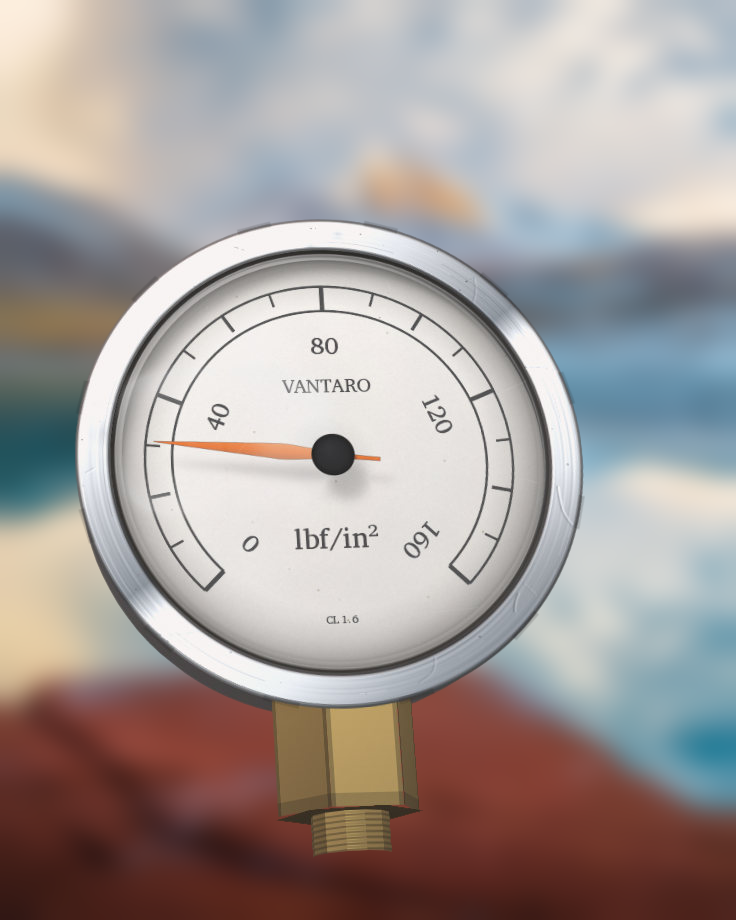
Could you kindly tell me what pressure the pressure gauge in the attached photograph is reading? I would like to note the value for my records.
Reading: 30 psi
